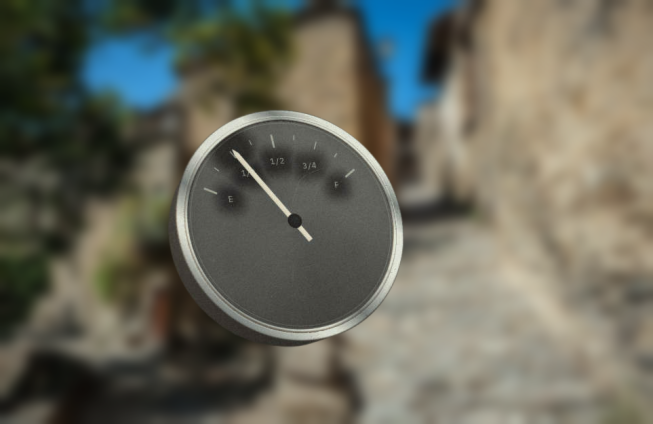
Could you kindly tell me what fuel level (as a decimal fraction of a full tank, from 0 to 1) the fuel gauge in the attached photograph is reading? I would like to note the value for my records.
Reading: 0.25
